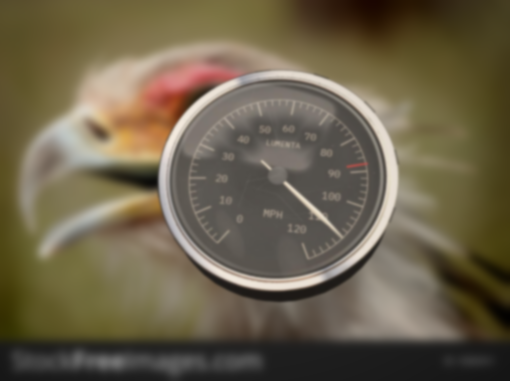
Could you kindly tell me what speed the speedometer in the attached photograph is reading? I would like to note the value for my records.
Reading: 110 mph
